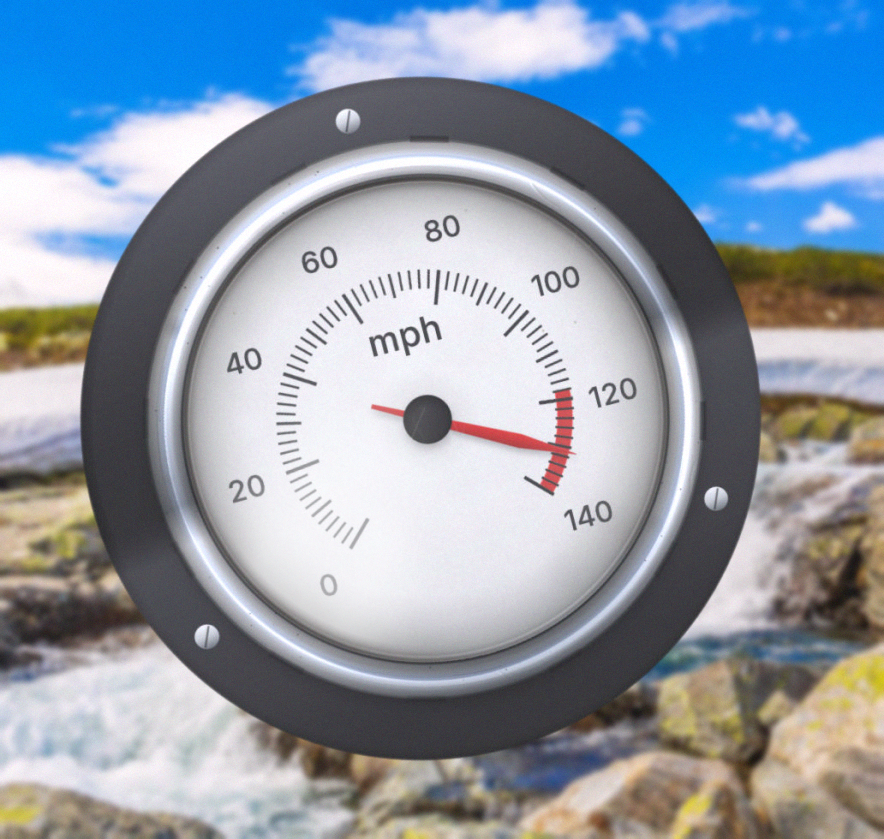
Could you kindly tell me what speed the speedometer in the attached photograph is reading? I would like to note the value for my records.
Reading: 131 mph
